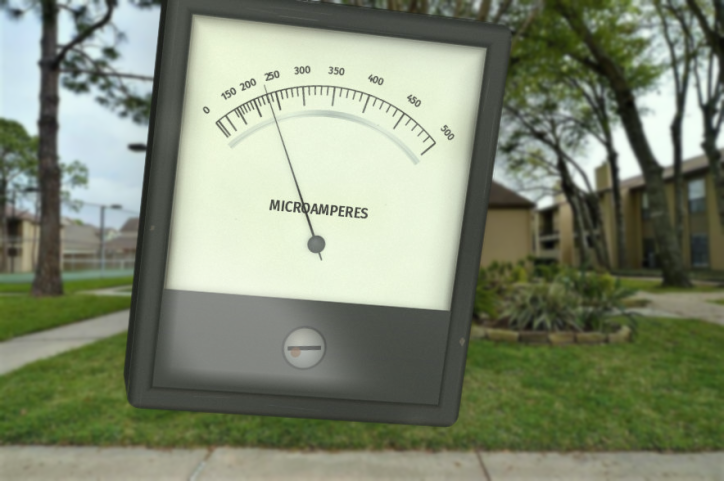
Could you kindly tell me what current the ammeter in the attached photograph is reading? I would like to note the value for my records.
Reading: 230 µA
